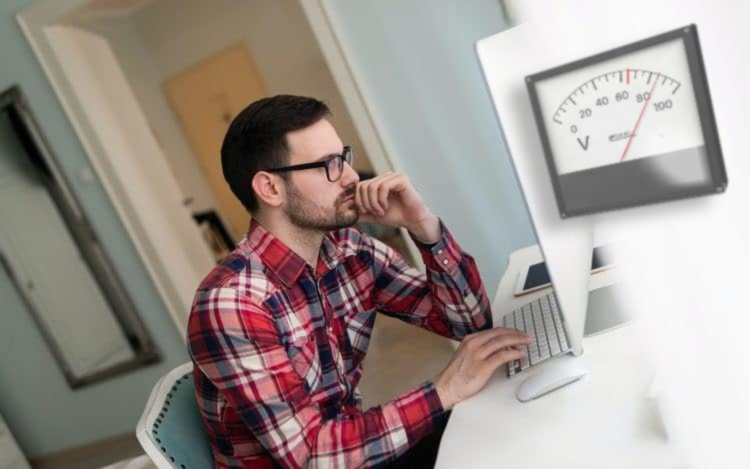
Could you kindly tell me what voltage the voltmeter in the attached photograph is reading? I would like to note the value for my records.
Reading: 85 V
